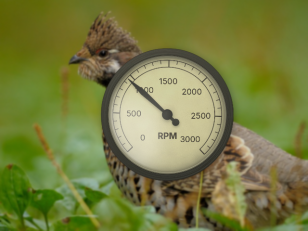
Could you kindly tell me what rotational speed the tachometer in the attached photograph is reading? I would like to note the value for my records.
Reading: 950 rpm
